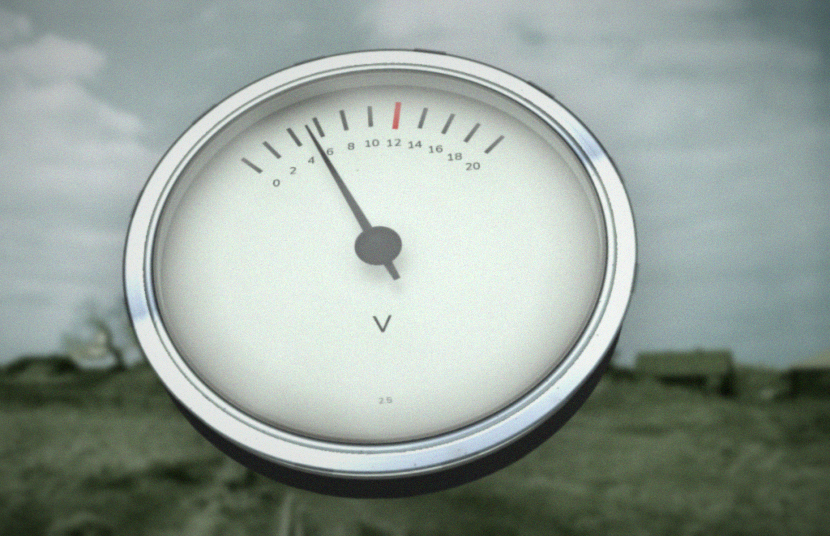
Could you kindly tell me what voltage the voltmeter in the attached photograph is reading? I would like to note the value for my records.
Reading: 5 V
